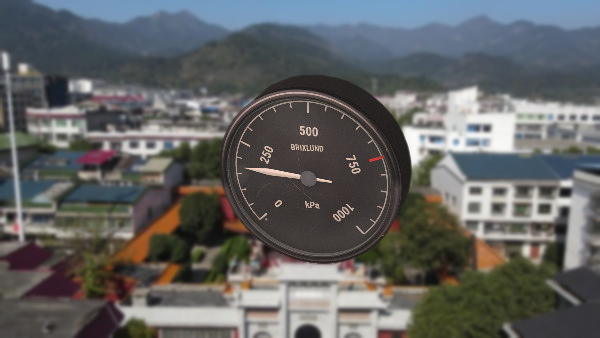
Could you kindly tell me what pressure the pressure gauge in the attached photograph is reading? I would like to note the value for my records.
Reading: 175 kPa
